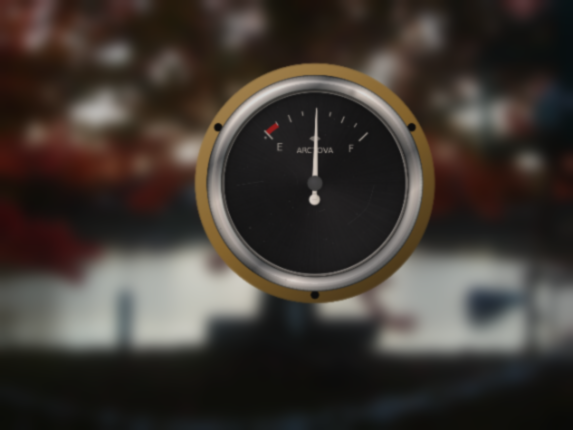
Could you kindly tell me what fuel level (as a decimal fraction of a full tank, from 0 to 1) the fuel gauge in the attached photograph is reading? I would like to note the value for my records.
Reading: 0.5
